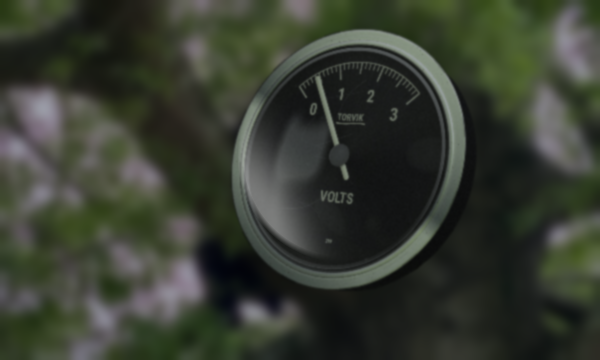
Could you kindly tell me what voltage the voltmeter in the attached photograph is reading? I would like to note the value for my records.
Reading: 0.5 V
